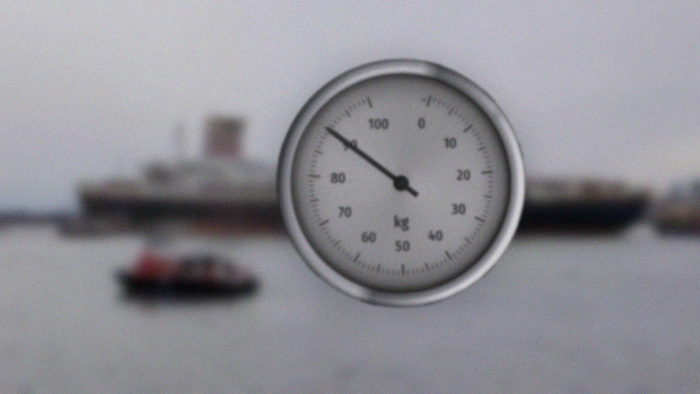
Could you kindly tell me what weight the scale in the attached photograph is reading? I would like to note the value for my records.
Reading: 90 kg
